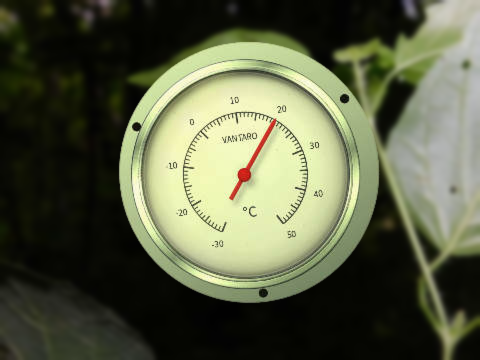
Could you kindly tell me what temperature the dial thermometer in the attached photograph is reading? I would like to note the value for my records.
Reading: 20 °C
